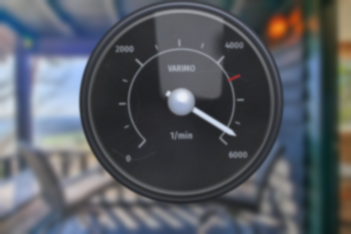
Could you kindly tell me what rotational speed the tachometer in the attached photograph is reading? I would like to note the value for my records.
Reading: 5750 rpm
